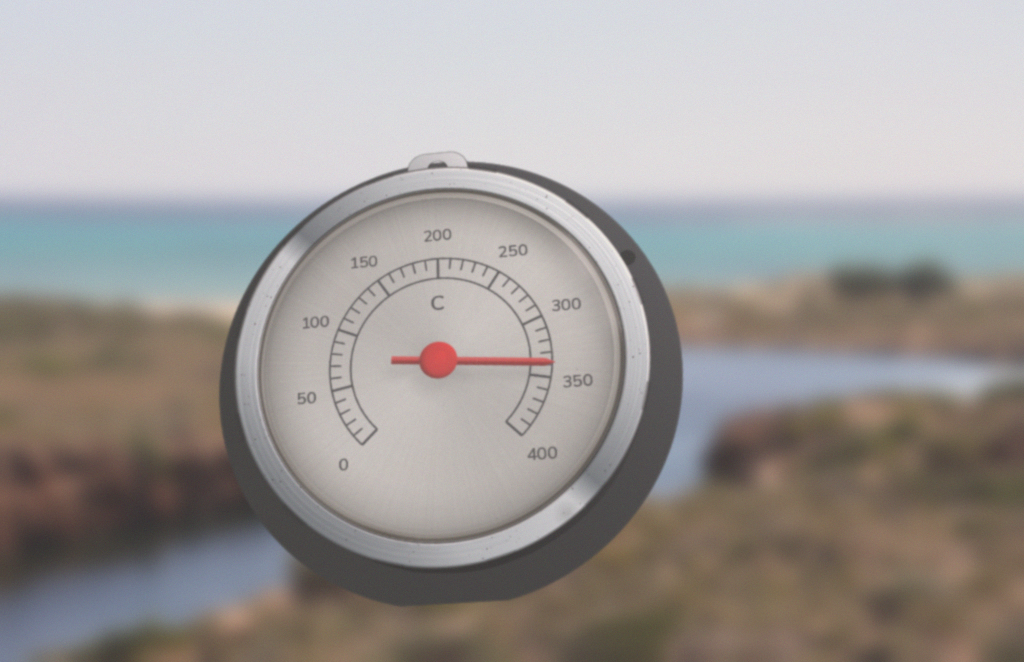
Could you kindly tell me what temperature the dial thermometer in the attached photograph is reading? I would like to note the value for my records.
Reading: 340 °C
